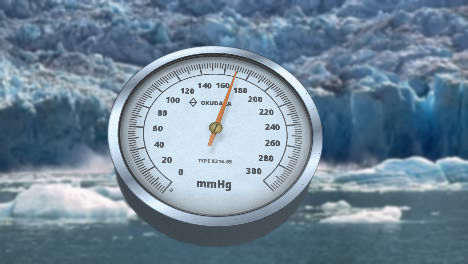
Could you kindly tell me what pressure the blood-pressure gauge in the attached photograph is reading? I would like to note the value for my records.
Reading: 170 mmHg
